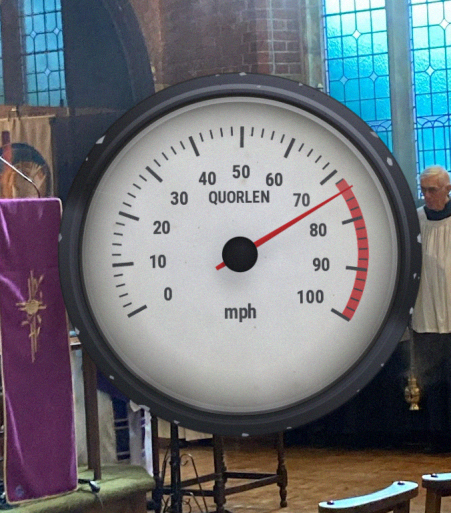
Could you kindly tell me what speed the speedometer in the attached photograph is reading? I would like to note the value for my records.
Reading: 74 mph
